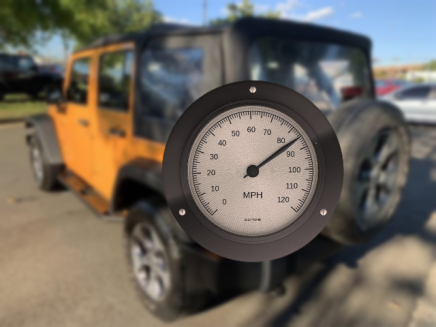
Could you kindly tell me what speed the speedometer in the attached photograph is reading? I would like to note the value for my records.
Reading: 85 mph
